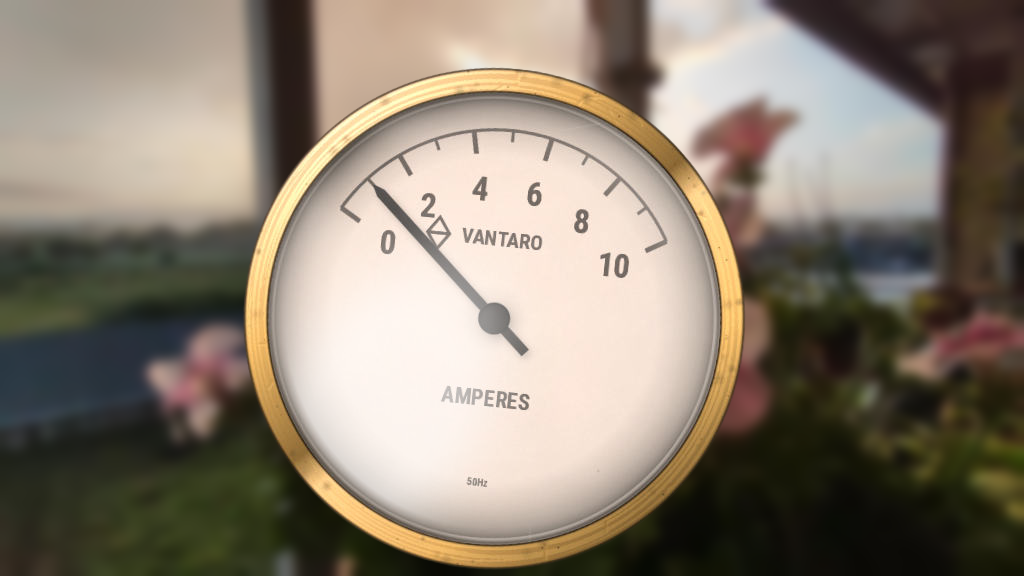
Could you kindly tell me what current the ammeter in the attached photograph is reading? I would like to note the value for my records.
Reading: 1 A
